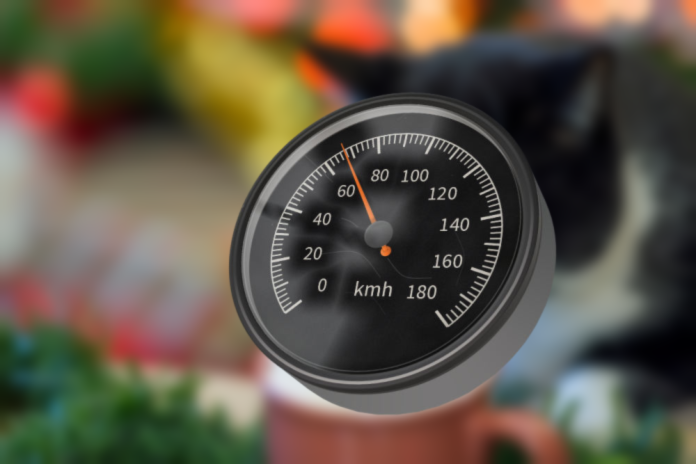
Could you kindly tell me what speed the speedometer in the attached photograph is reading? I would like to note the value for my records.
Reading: 68 km/h
